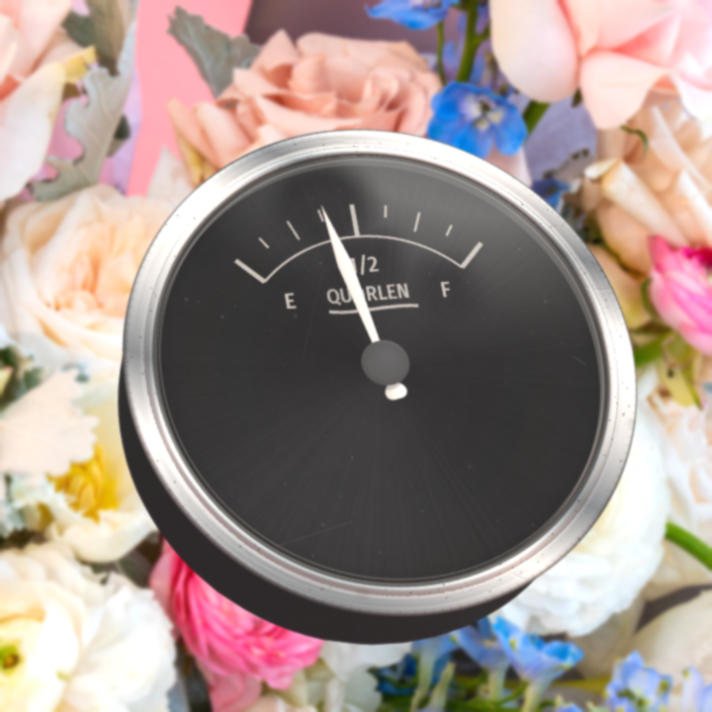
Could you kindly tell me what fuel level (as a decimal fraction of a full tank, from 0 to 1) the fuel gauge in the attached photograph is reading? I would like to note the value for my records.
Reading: 0.375
